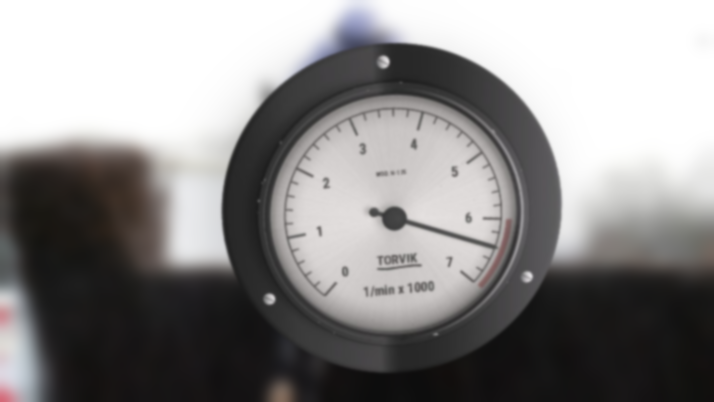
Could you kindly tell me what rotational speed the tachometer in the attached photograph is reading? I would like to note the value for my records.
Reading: 6400 rpm
